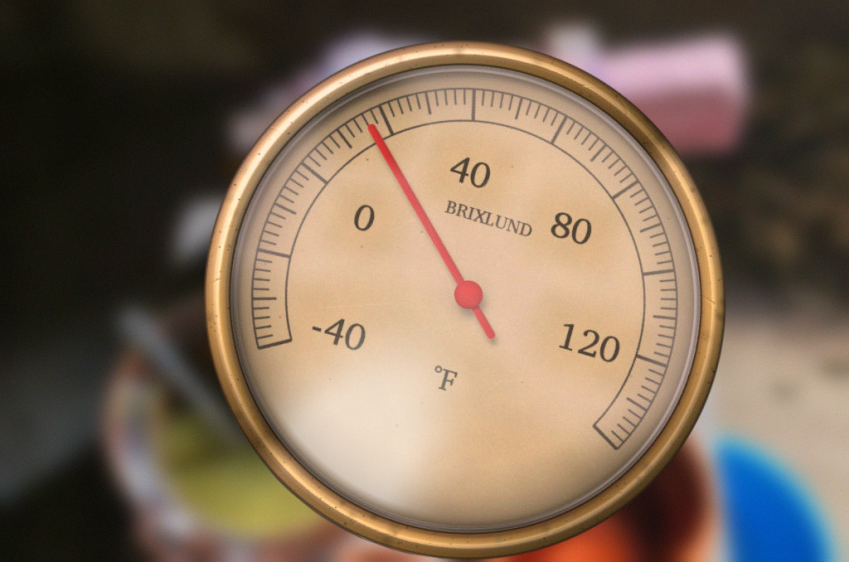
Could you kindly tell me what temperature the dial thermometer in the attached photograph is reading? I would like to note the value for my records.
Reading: 16 °F
